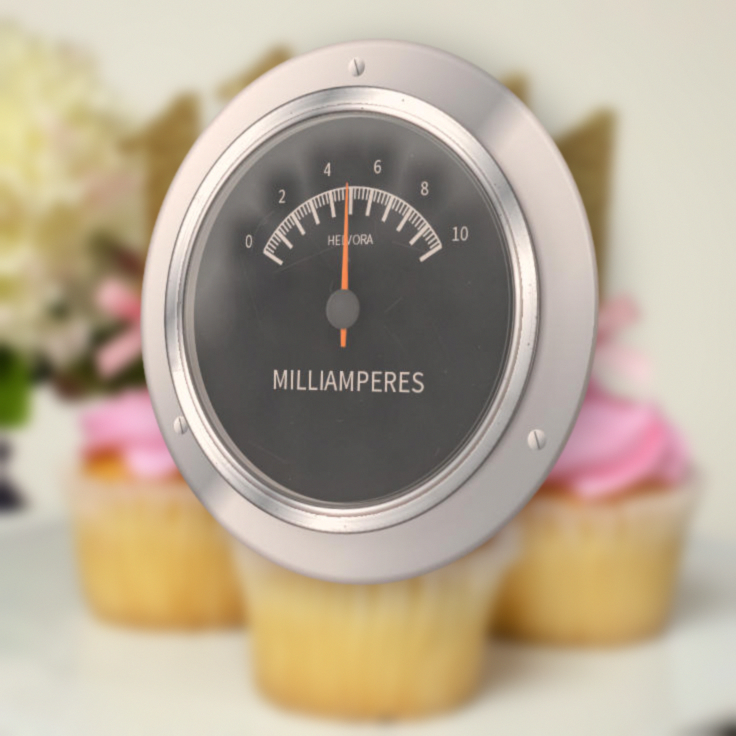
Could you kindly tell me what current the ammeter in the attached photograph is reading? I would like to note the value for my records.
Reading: 5 mA
